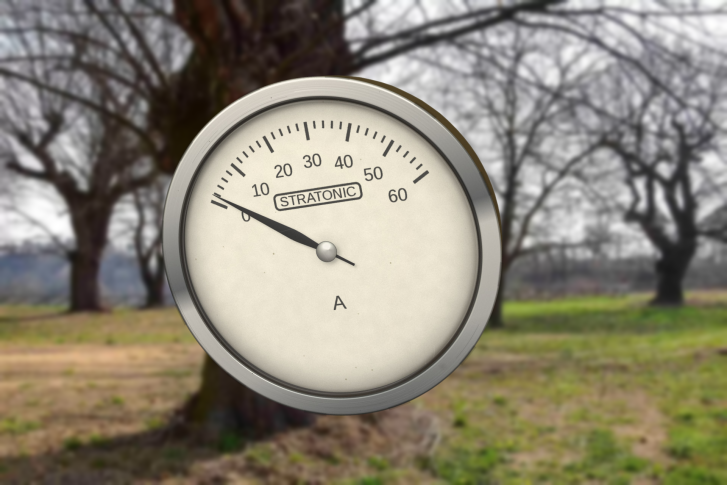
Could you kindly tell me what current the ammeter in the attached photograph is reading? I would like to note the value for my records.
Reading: 2 A
